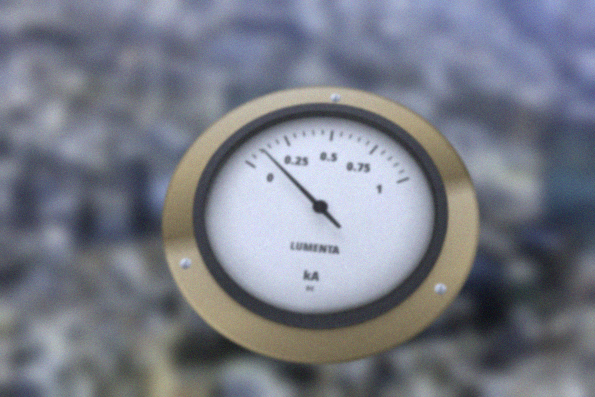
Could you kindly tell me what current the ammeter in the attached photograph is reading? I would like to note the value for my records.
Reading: 0.1 kA
